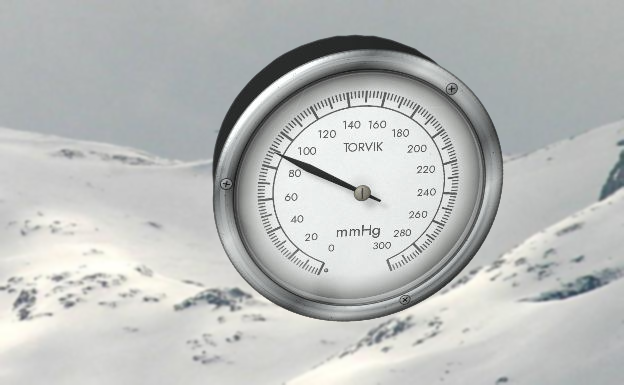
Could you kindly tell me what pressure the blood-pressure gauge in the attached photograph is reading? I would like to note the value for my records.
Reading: 90 mmHg
